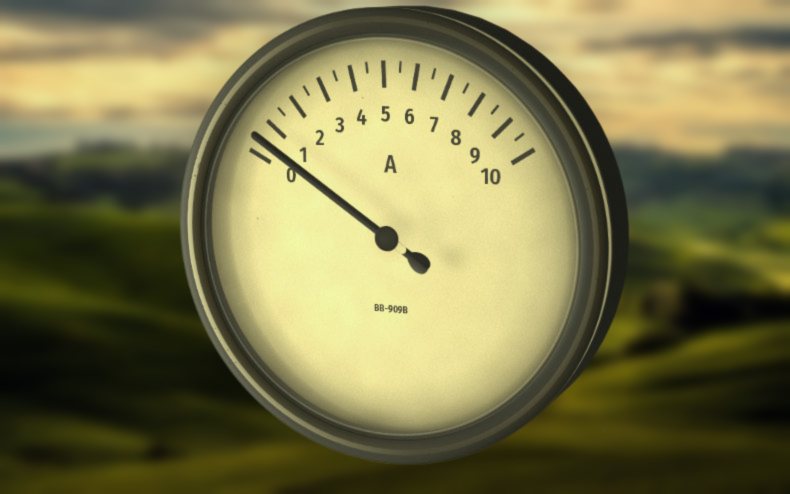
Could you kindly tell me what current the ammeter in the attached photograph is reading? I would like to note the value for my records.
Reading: 0.5 A
